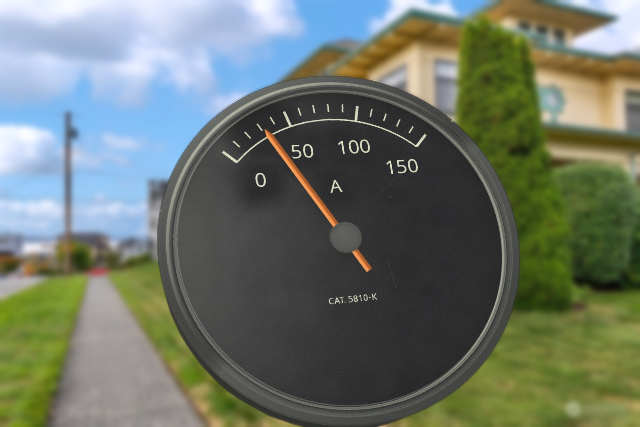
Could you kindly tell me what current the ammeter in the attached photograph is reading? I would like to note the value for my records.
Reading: 30 A
